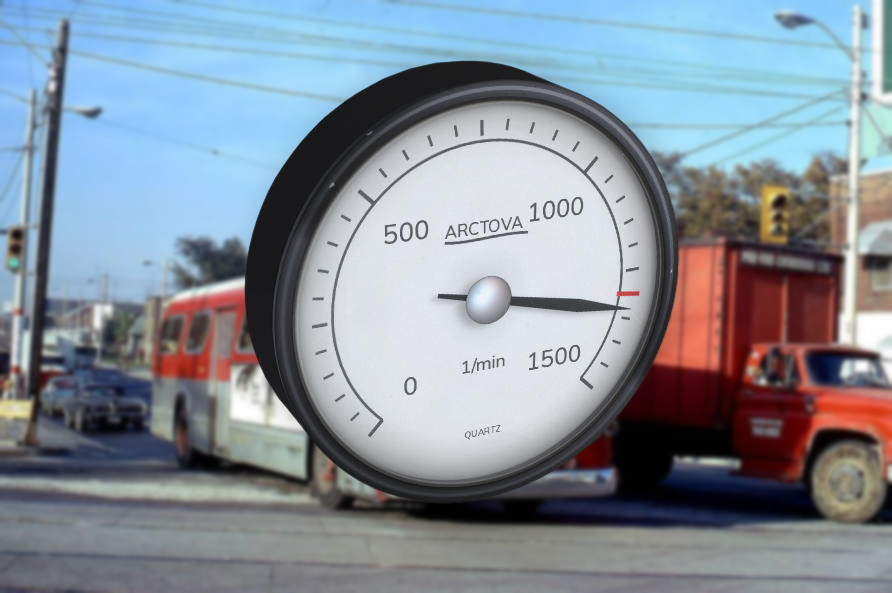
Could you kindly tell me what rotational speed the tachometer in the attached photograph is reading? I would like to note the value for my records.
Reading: 1325 rpm
